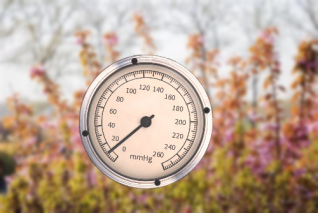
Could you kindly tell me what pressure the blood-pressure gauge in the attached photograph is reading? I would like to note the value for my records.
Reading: 10 mmHg
